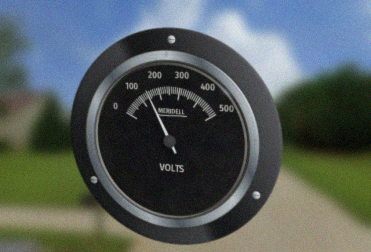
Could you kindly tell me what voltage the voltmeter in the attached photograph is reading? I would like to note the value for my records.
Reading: 150 V
